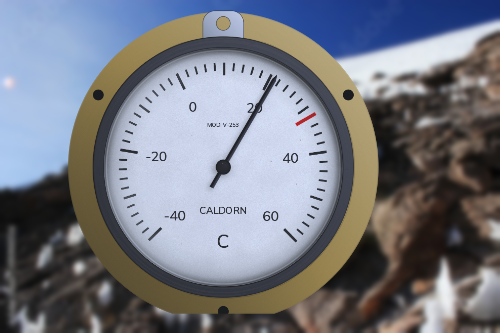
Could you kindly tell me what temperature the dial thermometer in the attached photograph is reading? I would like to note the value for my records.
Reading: 21 °C
